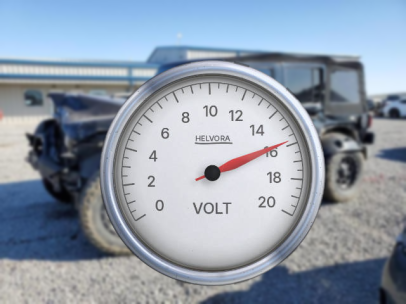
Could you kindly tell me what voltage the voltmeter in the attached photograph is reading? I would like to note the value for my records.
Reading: 15.75 V
